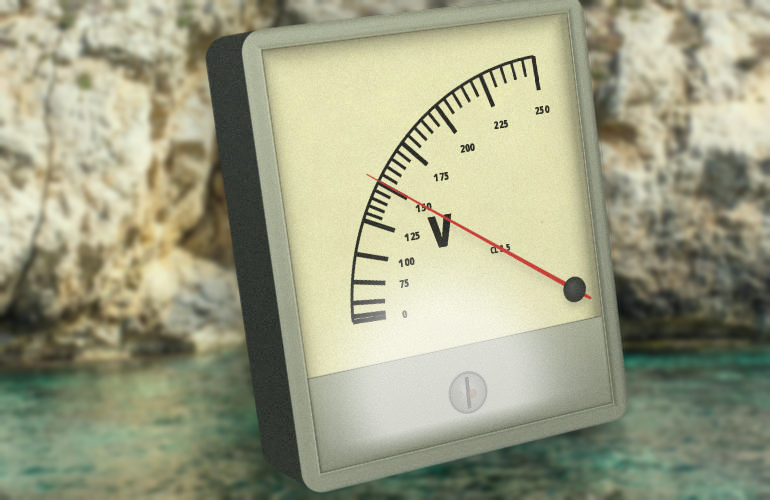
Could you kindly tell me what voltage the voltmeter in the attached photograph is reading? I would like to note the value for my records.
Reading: 150 V
